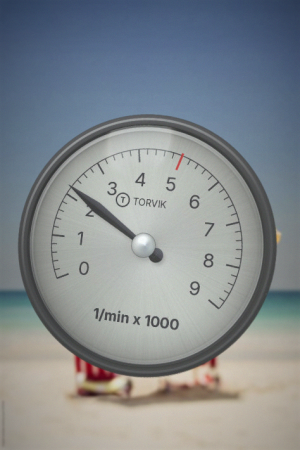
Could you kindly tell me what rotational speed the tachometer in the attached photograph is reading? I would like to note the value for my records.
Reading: 2200 rpm
